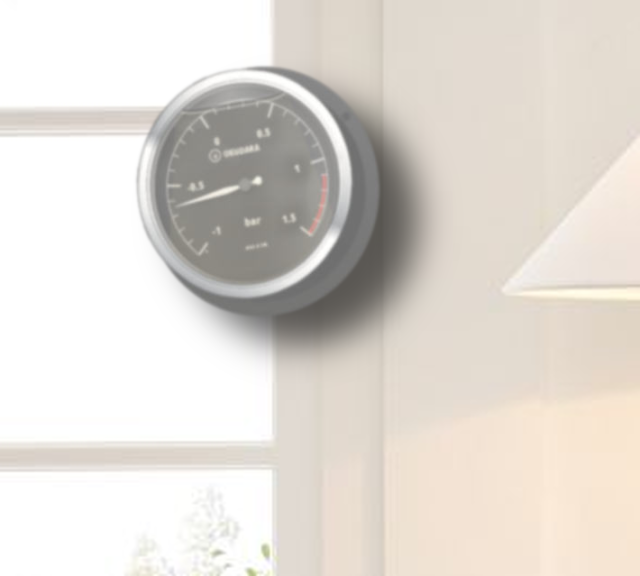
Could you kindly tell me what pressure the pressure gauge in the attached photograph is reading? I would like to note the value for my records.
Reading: -0.65 bar
